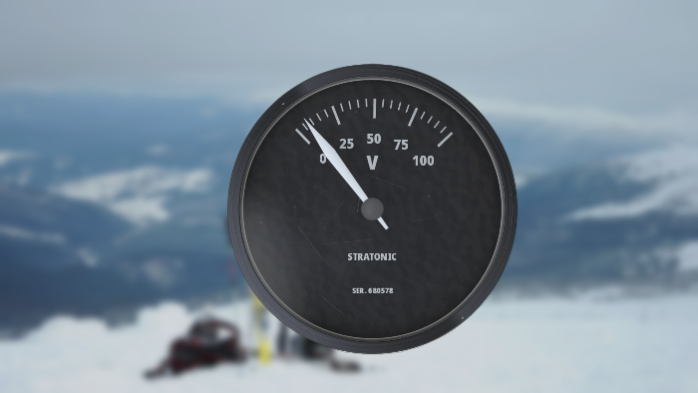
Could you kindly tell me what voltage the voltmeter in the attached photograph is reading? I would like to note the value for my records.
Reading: 7.5 V
